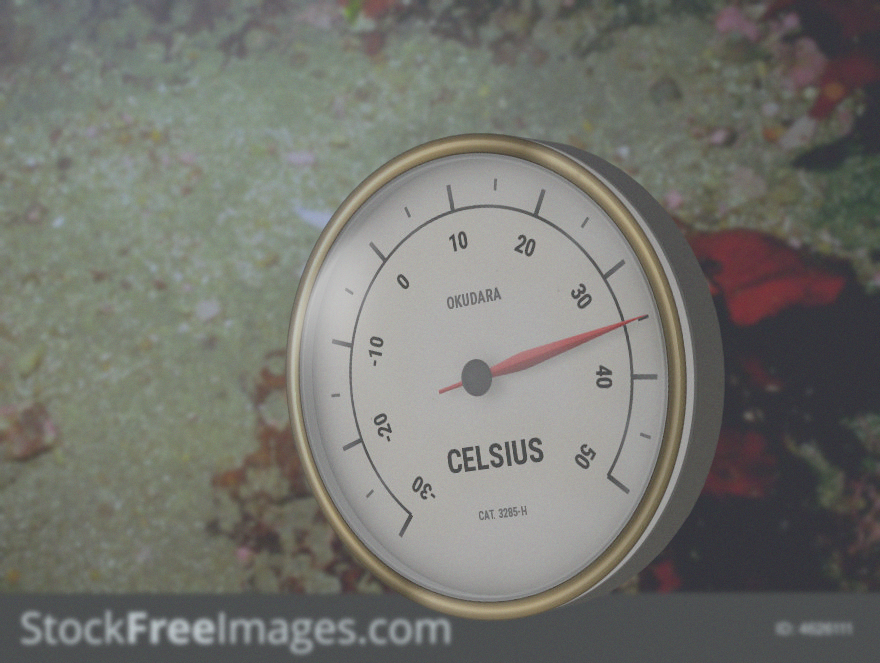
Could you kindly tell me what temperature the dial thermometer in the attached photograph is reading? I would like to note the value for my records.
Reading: 35 °C
